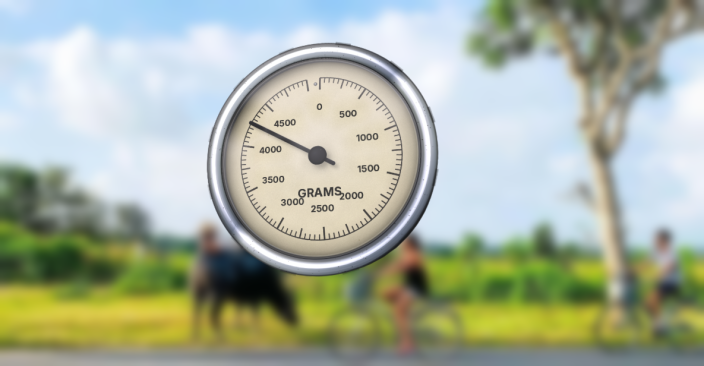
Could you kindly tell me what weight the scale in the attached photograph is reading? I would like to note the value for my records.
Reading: 4250 g
